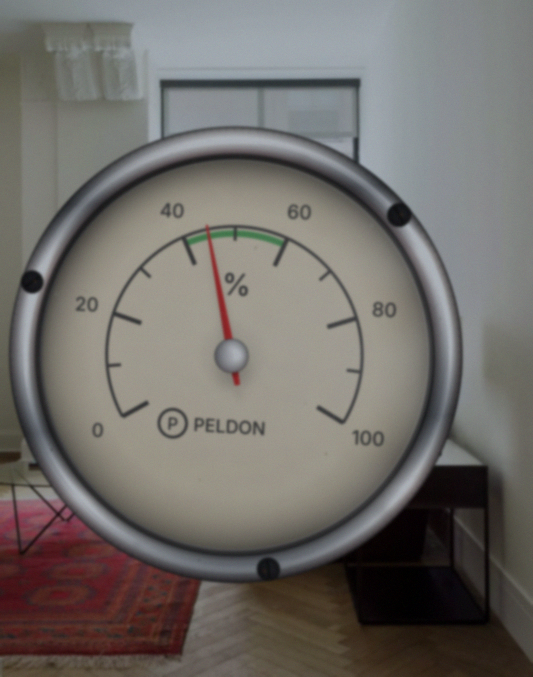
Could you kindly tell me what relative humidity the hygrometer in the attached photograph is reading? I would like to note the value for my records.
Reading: 45 %
